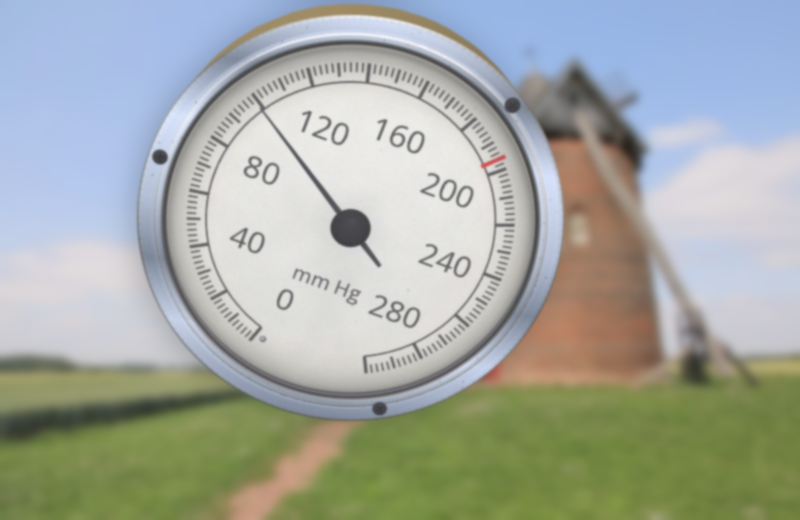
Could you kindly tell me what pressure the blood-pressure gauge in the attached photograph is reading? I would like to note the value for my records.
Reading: 100 mmHg
